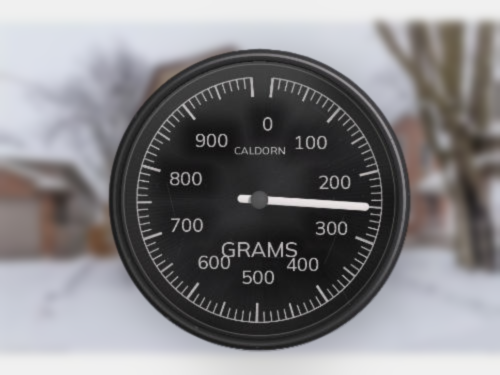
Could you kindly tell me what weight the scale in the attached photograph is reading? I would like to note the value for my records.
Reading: 250 g
